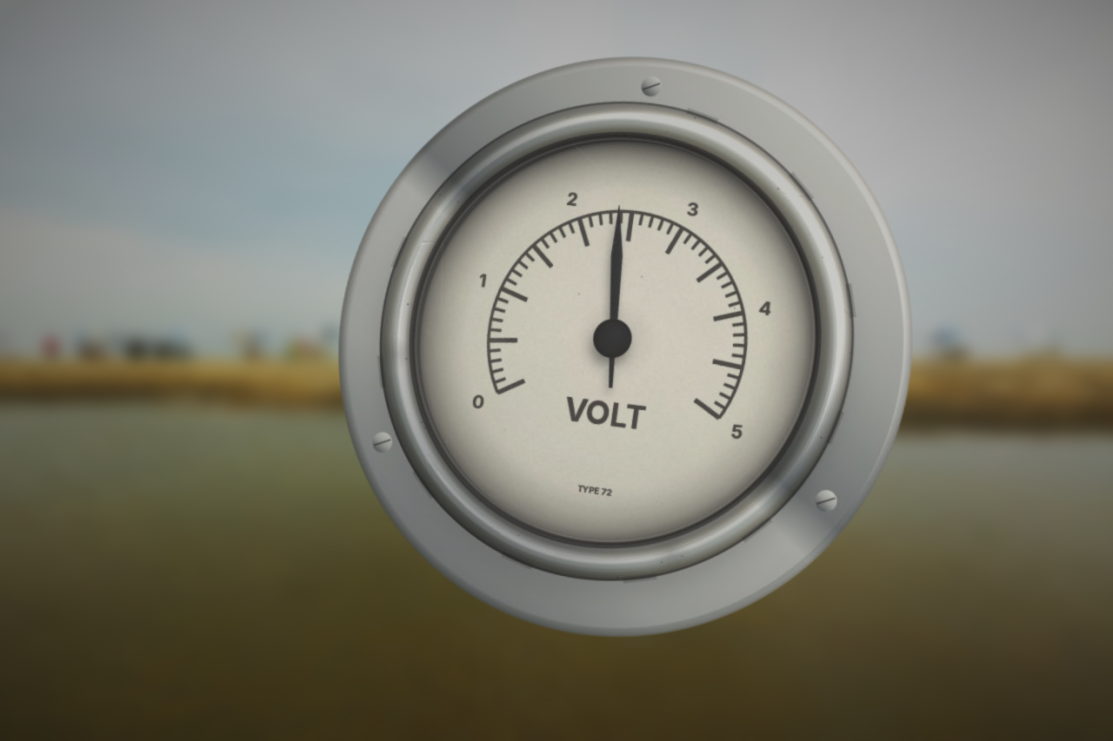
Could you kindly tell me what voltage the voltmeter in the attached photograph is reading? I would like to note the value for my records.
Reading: 2.4 V
